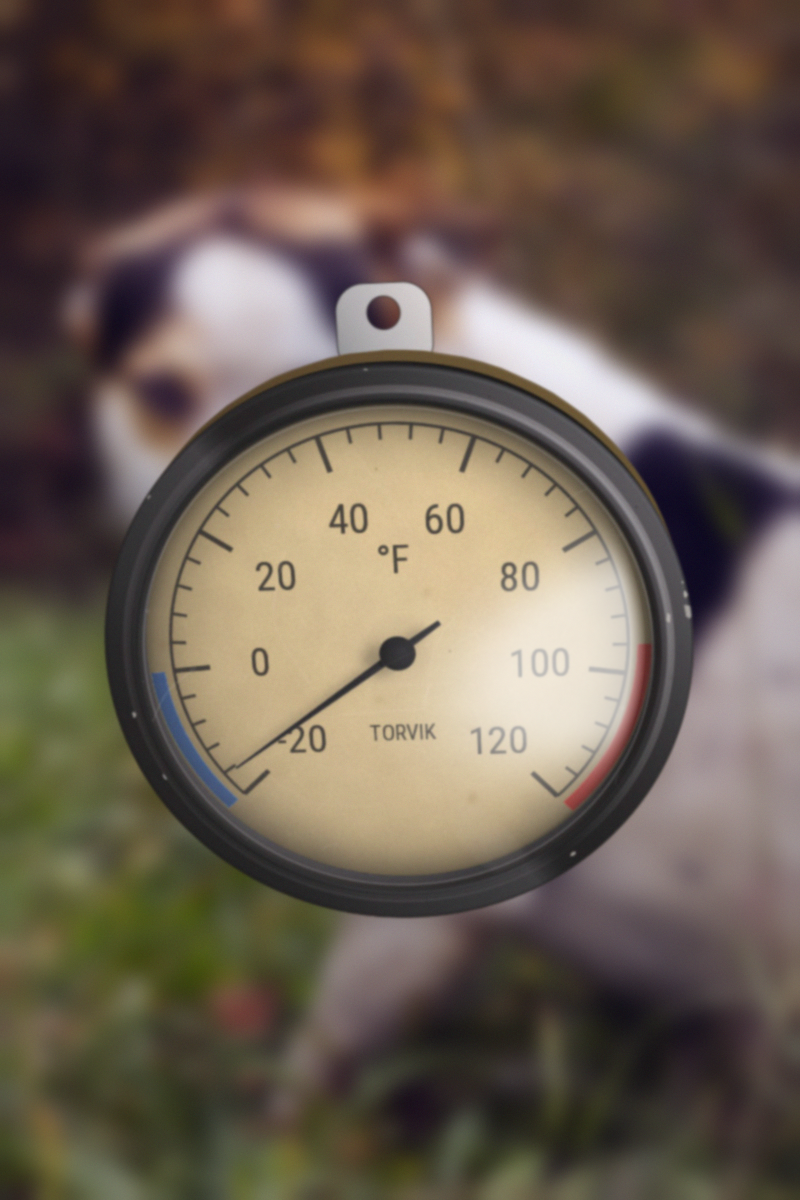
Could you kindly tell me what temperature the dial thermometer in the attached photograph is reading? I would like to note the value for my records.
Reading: -16 °F
